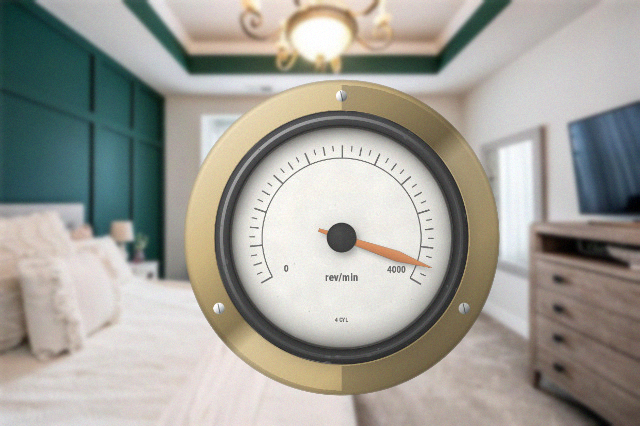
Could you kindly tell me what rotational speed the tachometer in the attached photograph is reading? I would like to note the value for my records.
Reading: 3800 rpm
